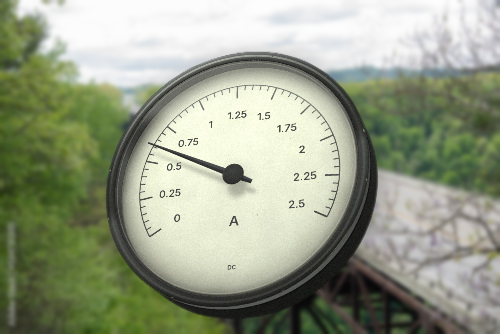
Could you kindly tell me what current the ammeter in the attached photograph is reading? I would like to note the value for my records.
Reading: 0.6 A
